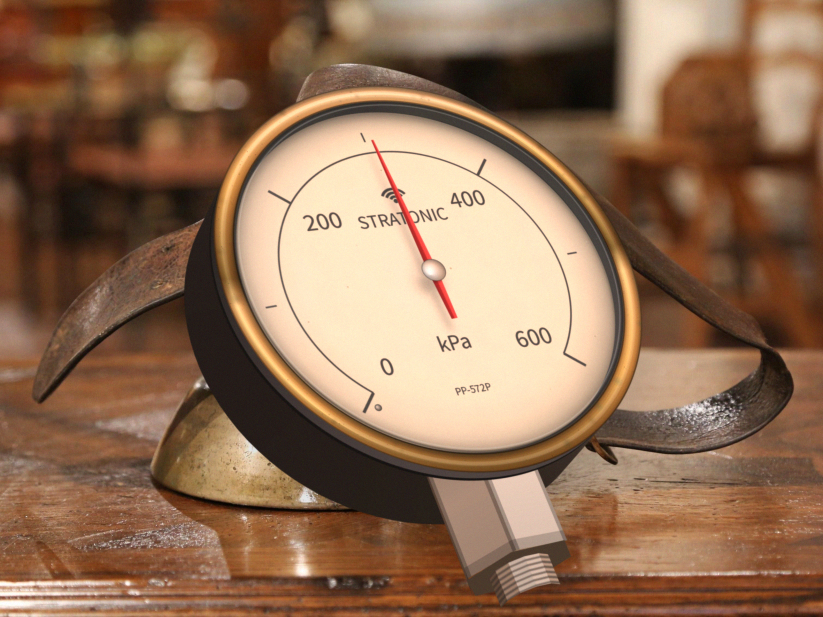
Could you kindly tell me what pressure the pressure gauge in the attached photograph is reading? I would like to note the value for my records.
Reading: 300 kPa
